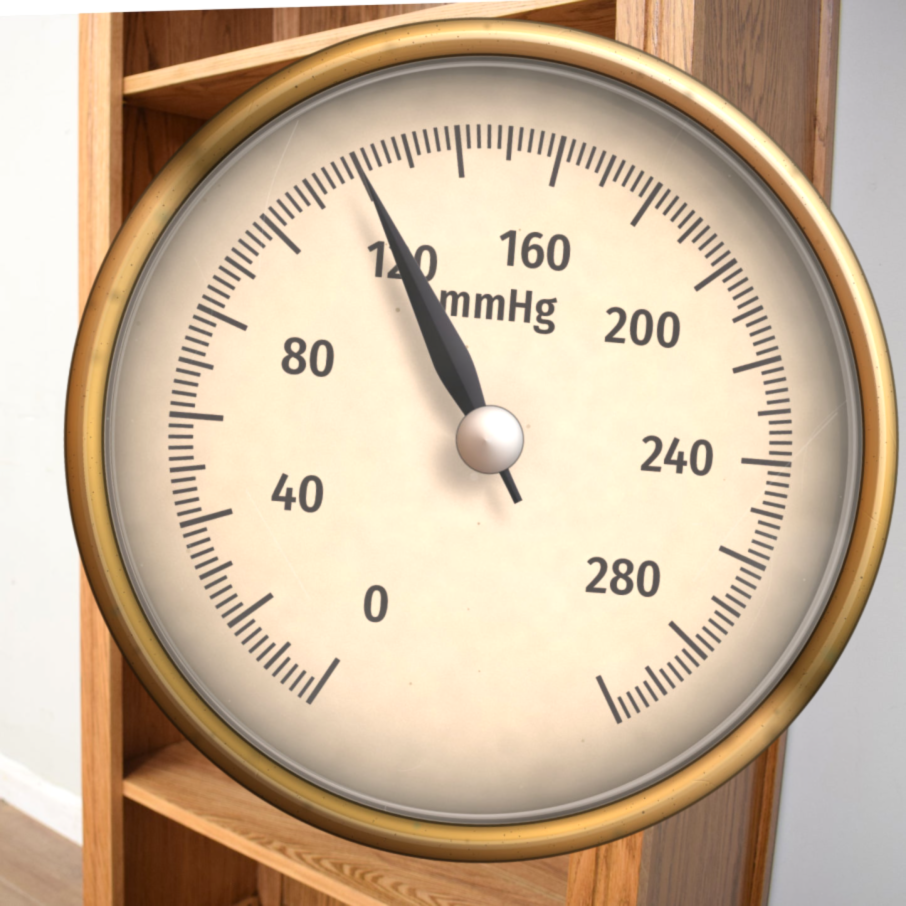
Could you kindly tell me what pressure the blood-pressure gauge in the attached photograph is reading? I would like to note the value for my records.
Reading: 120 mmHg
